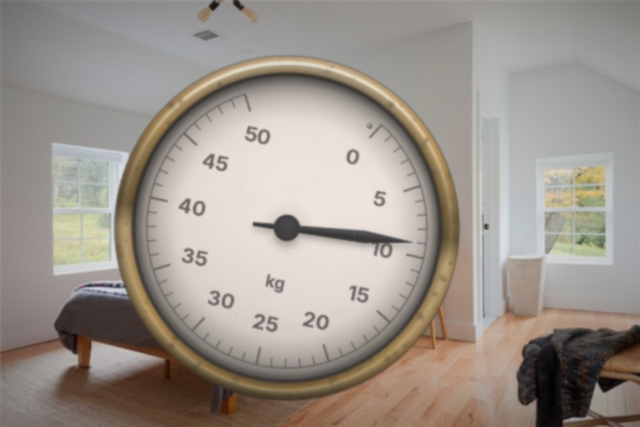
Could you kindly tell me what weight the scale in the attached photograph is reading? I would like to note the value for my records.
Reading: 9 kg
